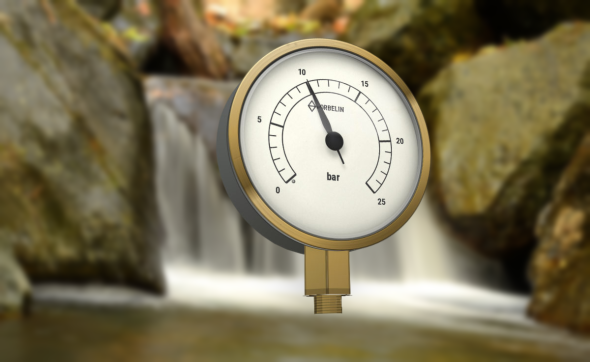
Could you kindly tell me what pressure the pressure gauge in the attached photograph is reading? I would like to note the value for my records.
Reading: 10 bar
